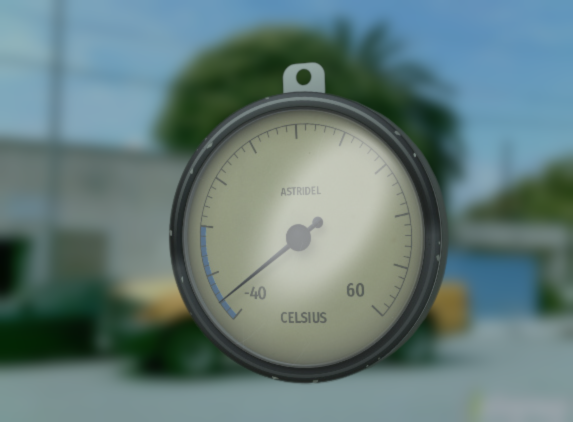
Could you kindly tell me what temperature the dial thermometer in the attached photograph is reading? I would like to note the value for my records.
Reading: -36 °C
